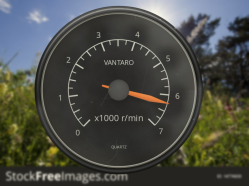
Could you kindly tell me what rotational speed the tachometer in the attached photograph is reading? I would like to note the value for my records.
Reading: 6250 rpm
